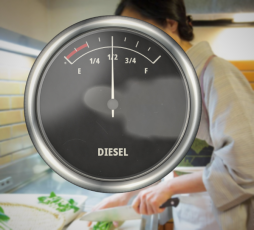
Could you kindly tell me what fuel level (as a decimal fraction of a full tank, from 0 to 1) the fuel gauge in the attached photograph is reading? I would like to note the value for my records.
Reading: 0.5
